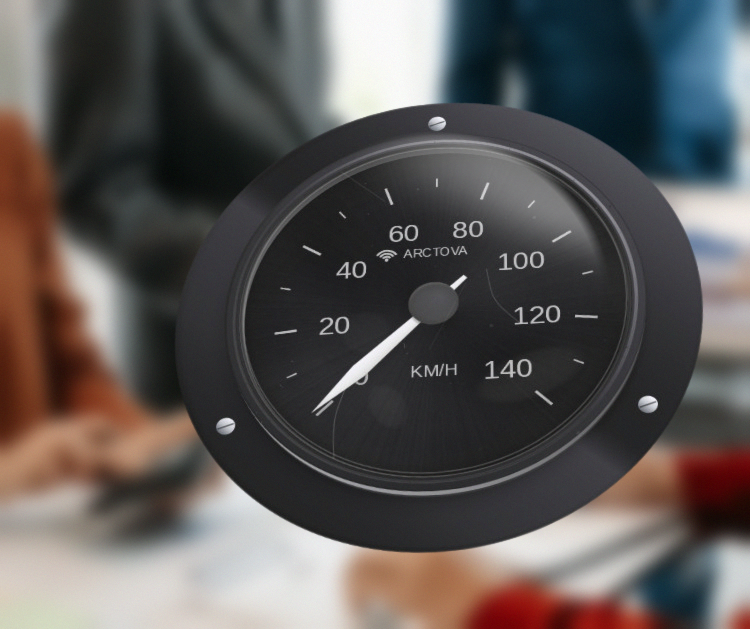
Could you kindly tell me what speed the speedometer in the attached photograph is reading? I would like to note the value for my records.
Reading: 0 km/h
